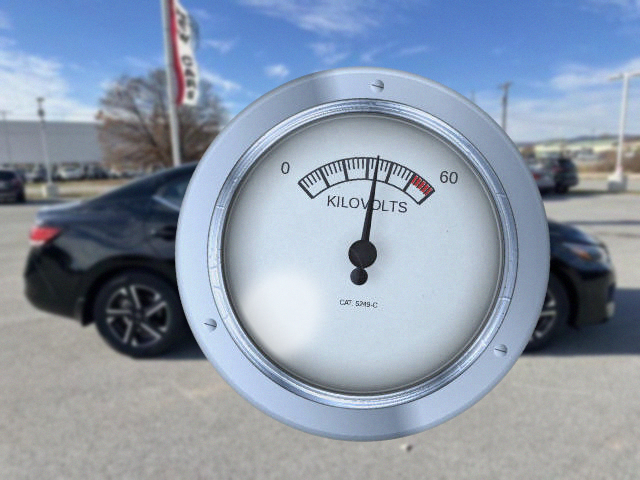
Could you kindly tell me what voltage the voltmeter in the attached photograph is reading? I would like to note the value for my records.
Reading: 34 kV
